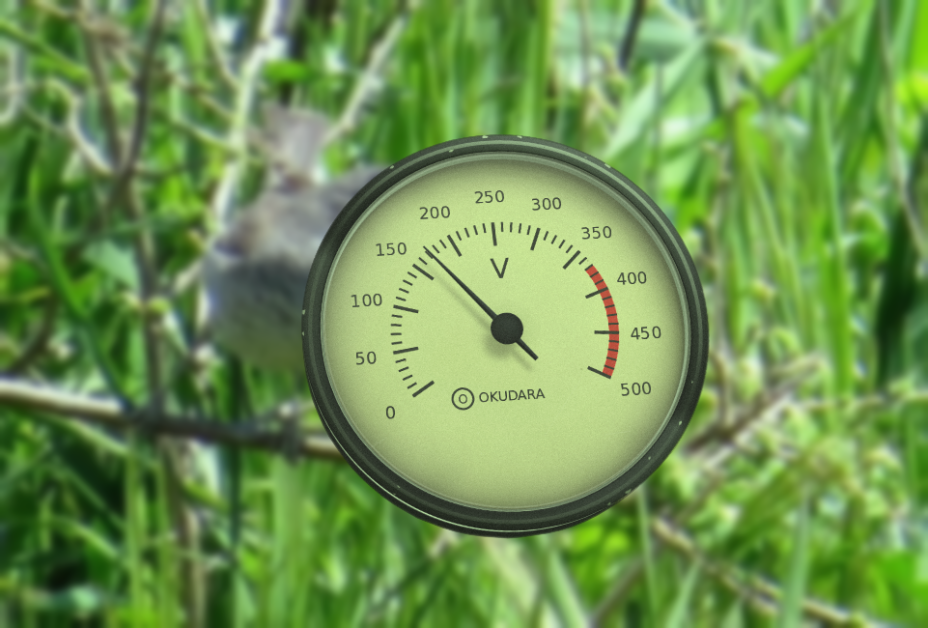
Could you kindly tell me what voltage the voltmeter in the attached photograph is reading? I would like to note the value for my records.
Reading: 170 V
